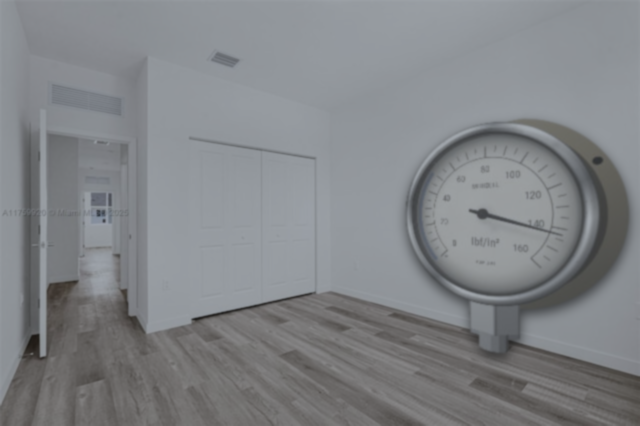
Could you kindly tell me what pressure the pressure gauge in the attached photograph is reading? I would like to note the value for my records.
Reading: 142.5 psi
